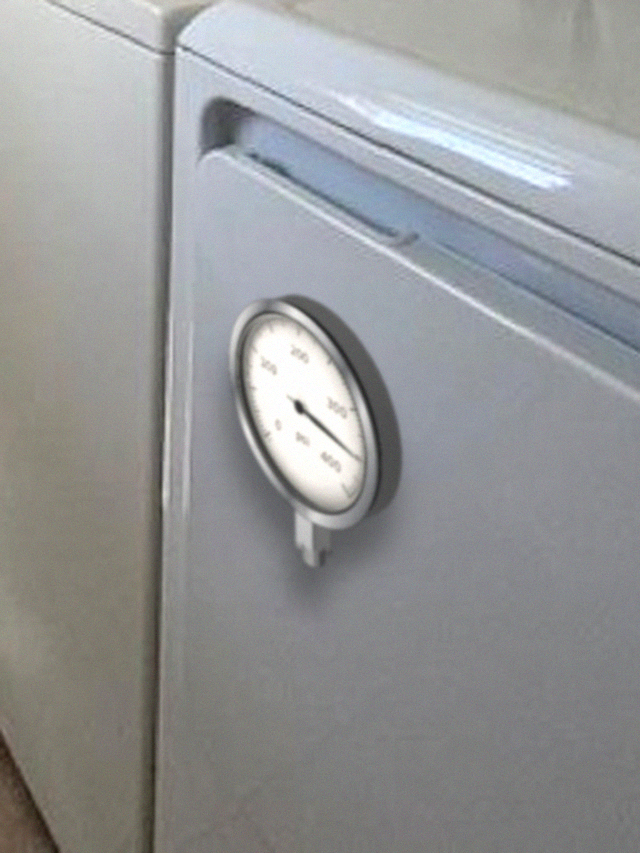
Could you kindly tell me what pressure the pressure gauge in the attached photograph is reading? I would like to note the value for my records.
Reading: 350 psi
